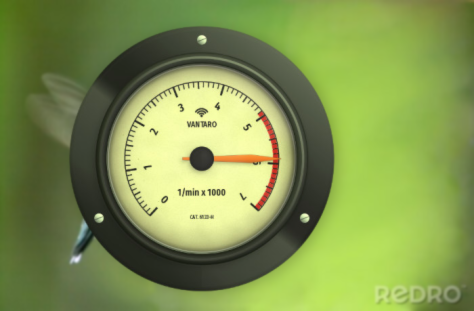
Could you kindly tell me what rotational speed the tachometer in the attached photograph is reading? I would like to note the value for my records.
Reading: 5900 rpm
